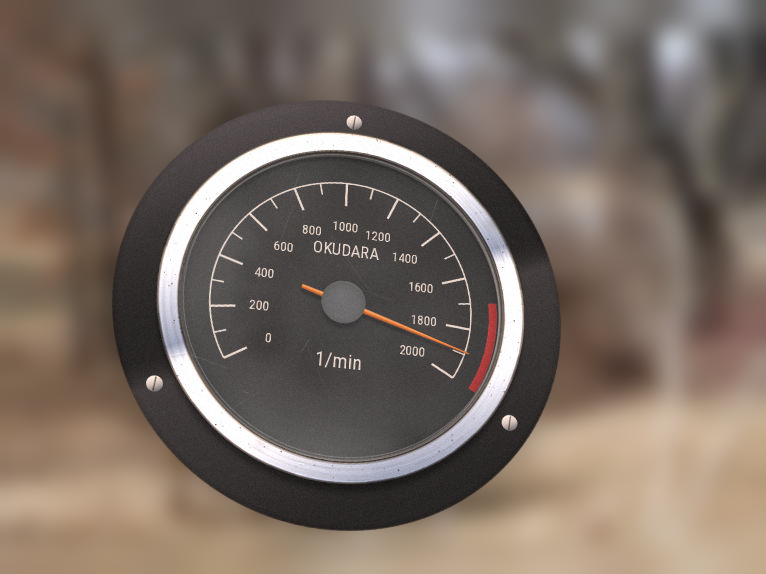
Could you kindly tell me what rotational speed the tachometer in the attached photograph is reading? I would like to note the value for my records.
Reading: 1900 rpm
